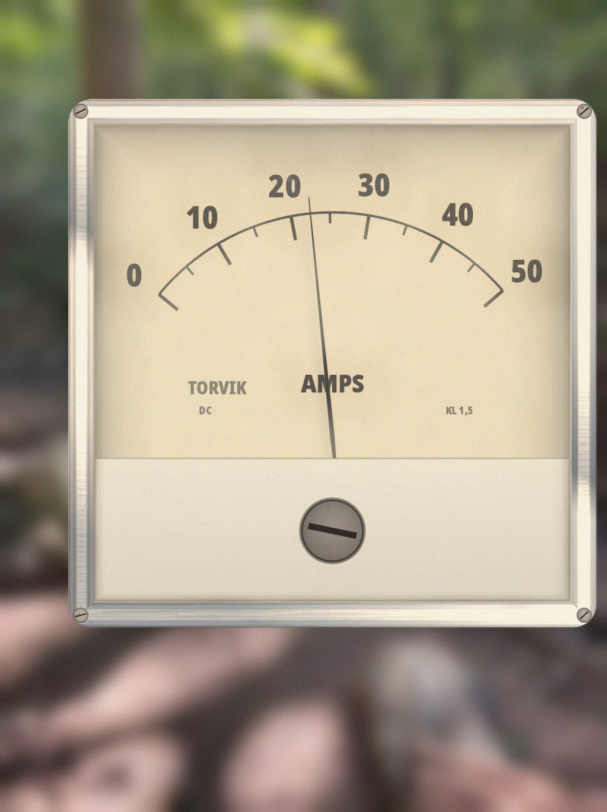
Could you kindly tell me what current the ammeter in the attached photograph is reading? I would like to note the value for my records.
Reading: 22.5 A
